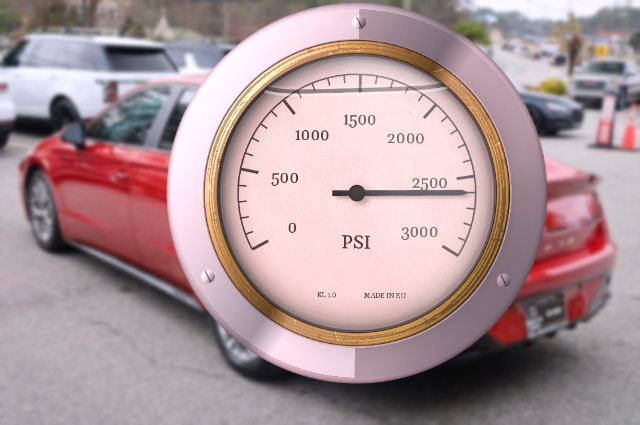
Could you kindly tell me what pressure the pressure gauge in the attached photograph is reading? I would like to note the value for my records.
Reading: 2600 psi
